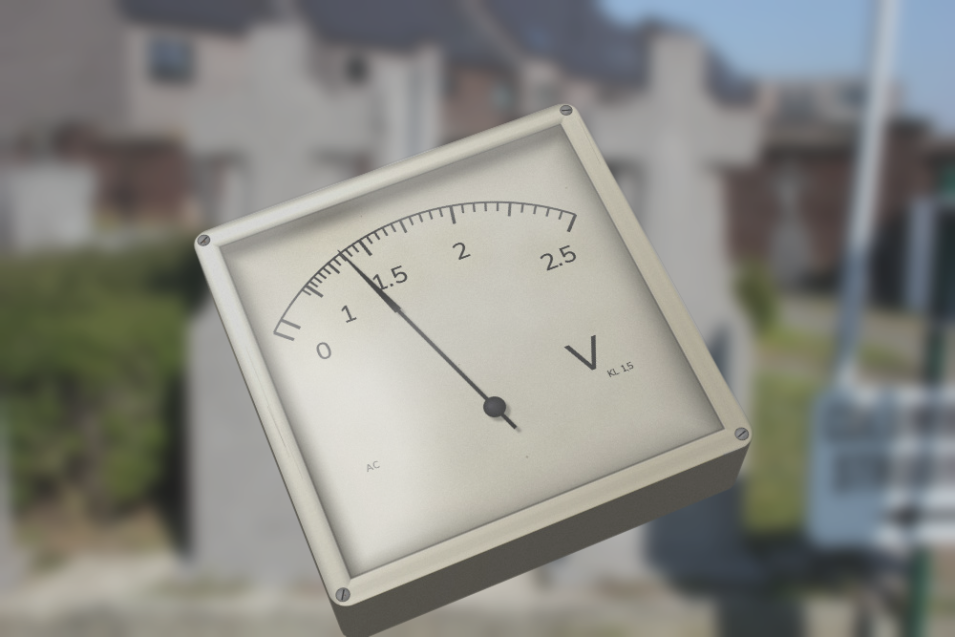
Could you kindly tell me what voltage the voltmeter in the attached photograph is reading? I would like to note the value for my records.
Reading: 1.35 V
